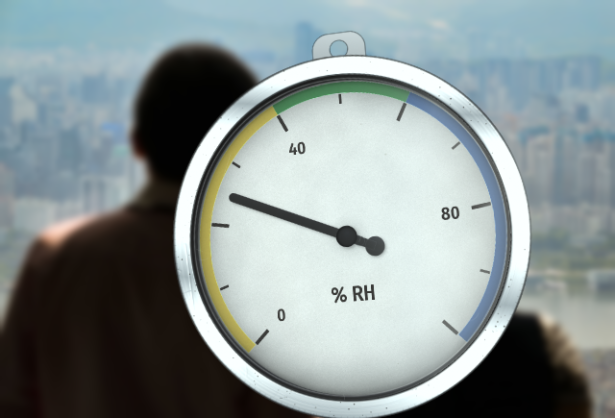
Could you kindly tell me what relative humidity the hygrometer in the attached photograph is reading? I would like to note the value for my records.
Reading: 25 %
